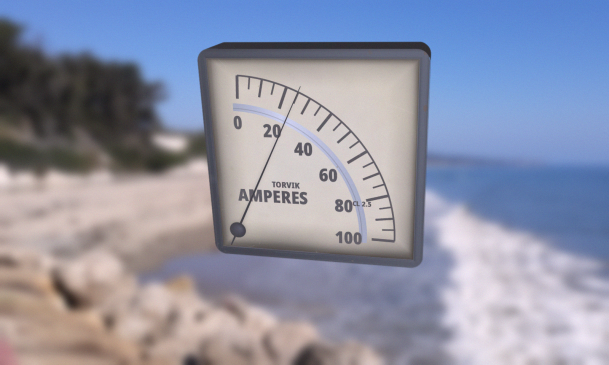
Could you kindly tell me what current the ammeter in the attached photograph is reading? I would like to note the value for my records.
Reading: 25 A
